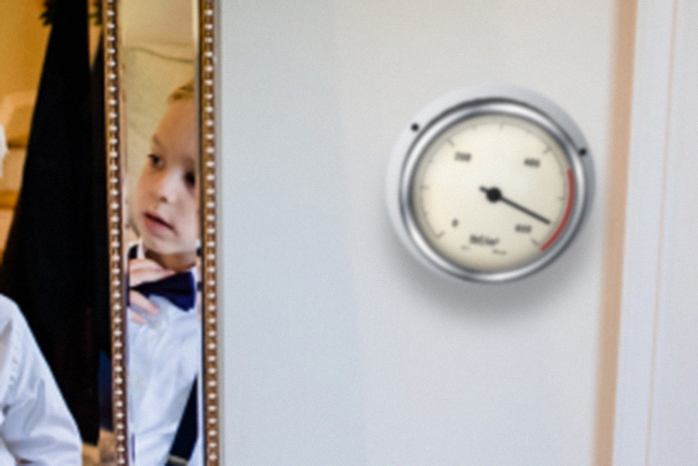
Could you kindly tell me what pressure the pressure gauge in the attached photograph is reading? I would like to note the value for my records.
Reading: 550 psi
